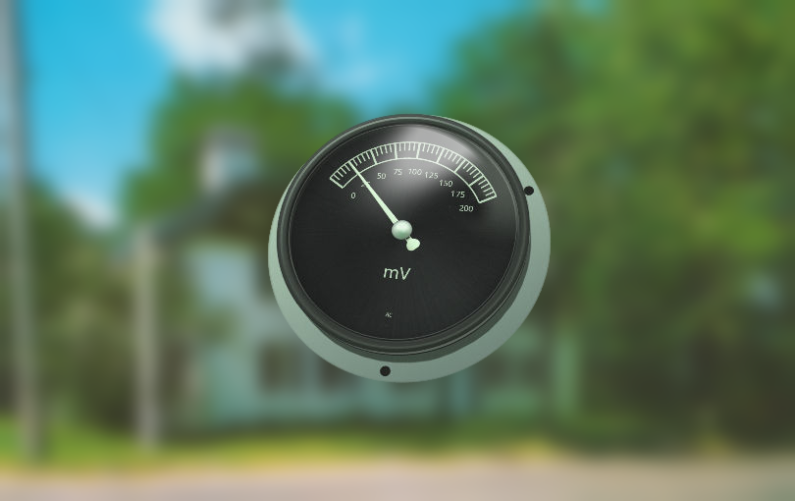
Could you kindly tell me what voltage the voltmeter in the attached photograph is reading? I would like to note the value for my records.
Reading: 25 mV
